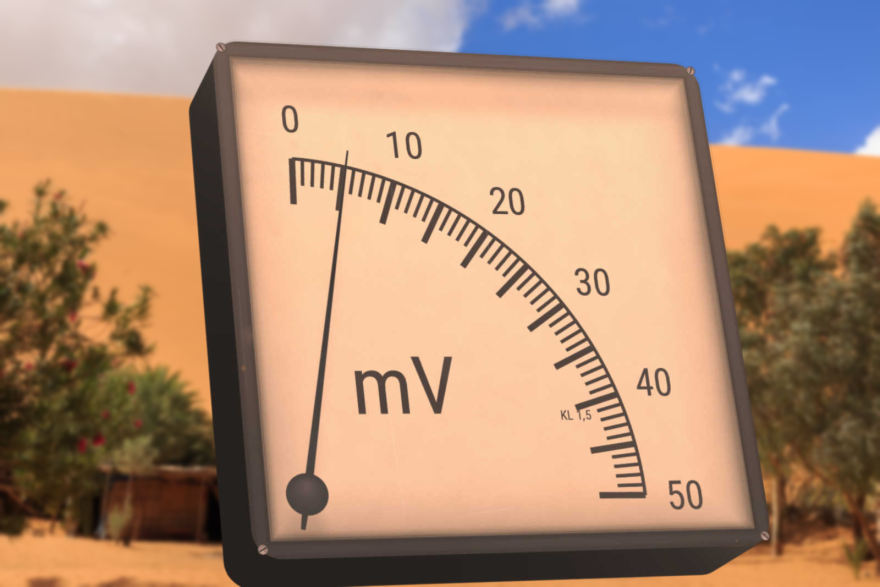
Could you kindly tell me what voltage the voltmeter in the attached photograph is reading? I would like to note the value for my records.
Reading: 5 mV
